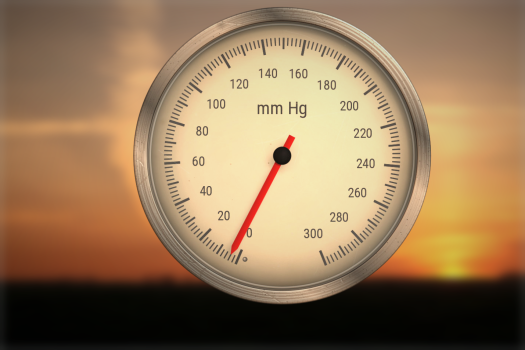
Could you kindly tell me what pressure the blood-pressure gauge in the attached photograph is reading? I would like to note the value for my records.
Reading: 4 mmHg
